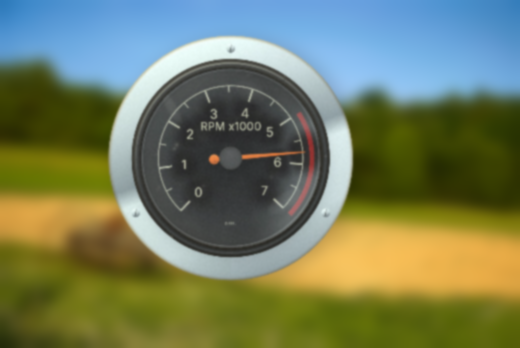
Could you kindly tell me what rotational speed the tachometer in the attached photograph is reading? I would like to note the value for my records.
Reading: 5750 rpm
